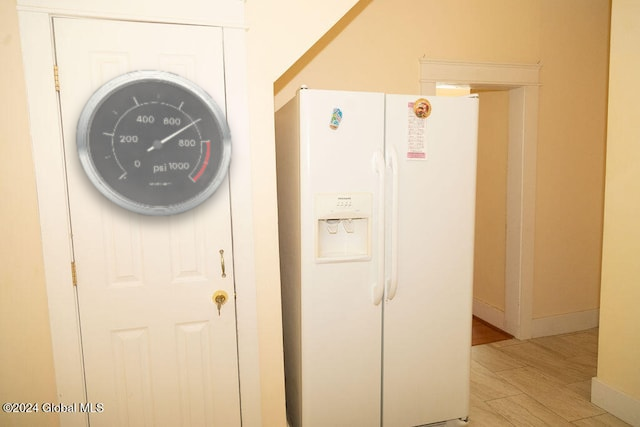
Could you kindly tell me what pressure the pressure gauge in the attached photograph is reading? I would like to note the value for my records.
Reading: 700 psi
